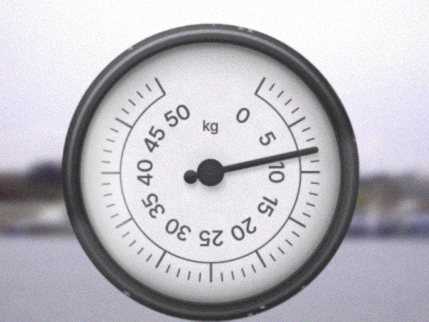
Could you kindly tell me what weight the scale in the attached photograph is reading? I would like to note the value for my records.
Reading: 8 kg
